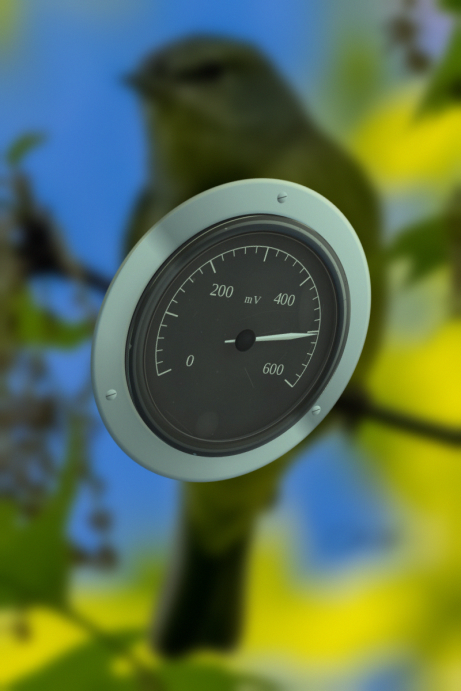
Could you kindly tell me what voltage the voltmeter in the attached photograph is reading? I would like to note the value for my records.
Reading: 500 mV
